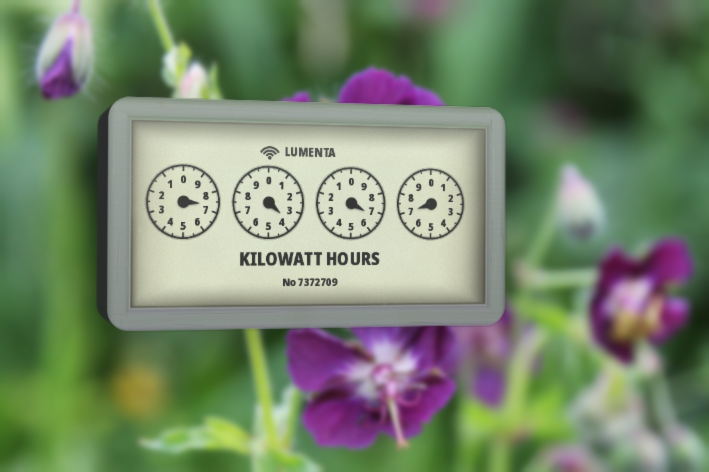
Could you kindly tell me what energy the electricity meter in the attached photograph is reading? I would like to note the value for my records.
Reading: 7367 kWh
